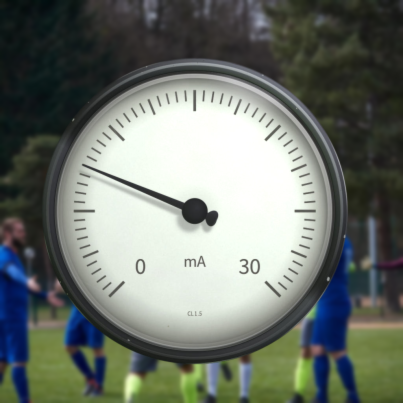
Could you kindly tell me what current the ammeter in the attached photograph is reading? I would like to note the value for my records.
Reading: 7.5 mA
